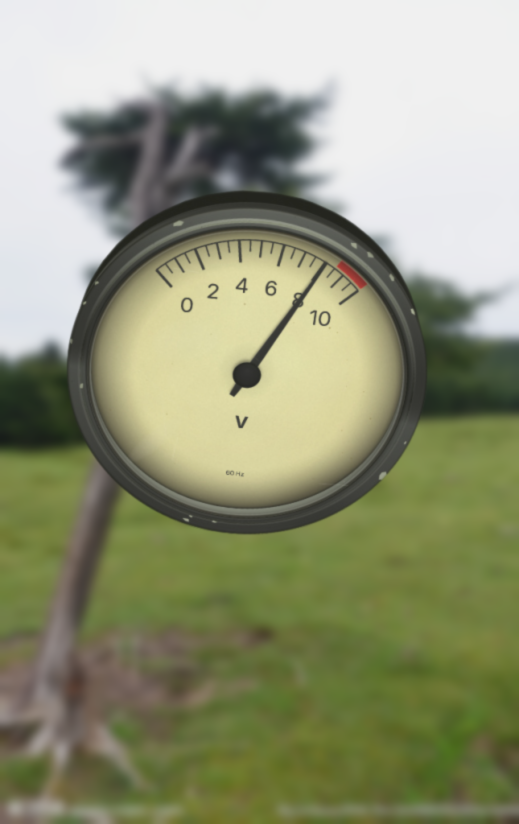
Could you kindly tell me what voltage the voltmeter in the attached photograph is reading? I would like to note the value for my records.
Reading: 8 V
